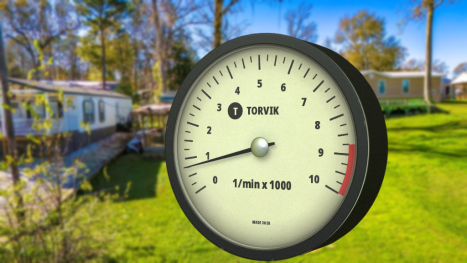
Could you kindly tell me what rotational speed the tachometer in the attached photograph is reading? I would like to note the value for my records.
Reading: 750 rpm
